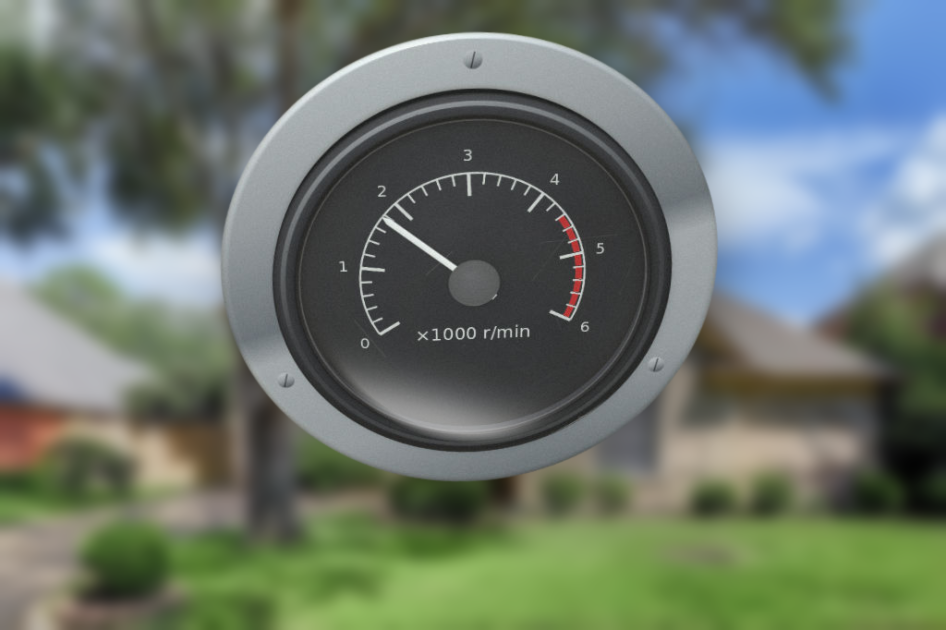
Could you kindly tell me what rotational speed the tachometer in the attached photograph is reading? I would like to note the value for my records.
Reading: 1800 rpm
